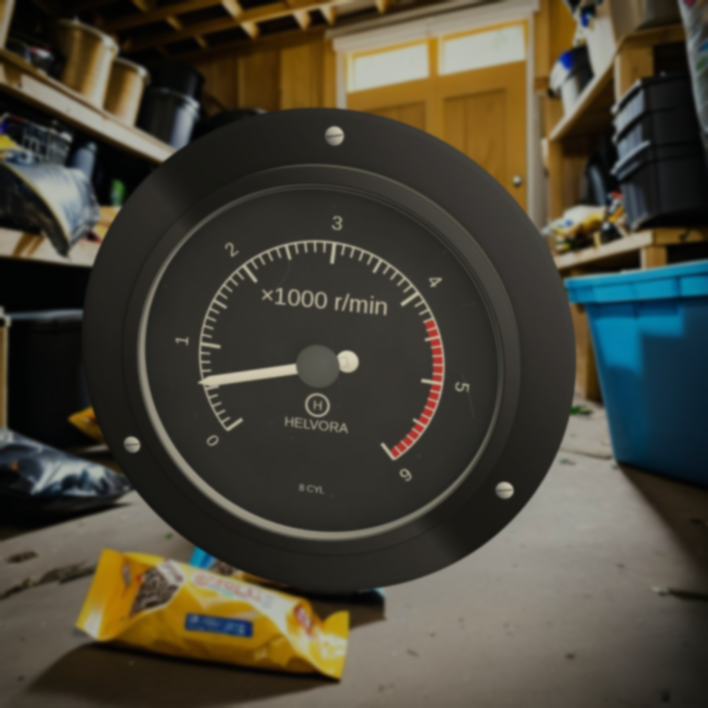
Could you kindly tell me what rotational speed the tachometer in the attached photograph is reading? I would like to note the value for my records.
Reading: 600 rpm
